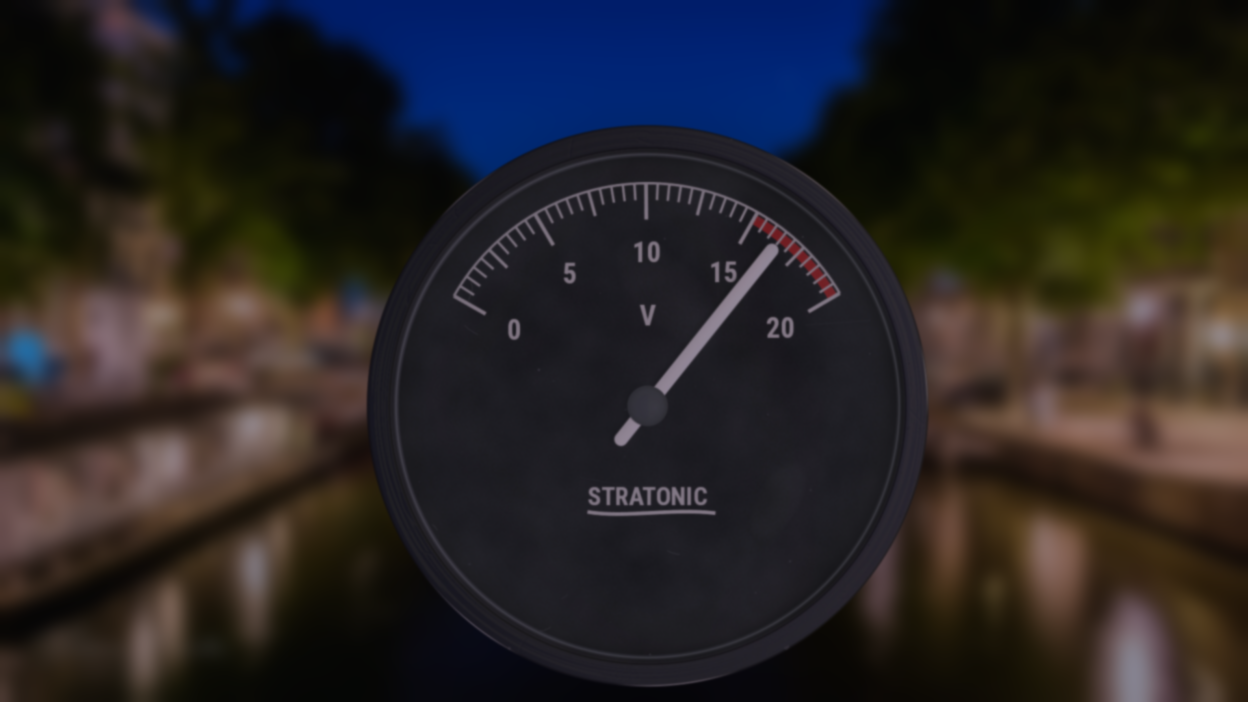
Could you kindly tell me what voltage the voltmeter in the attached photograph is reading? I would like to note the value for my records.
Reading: 16.5 V
